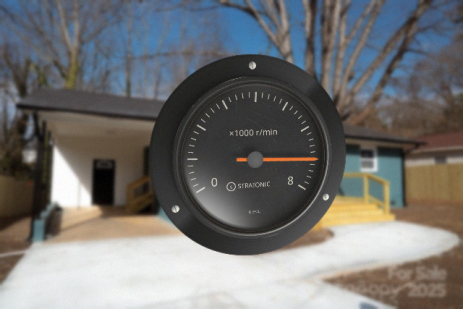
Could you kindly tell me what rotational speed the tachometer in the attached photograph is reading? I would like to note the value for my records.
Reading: 7000 rpm
